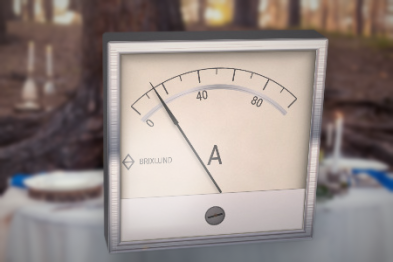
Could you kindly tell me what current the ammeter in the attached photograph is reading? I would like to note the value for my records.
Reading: 15 A
